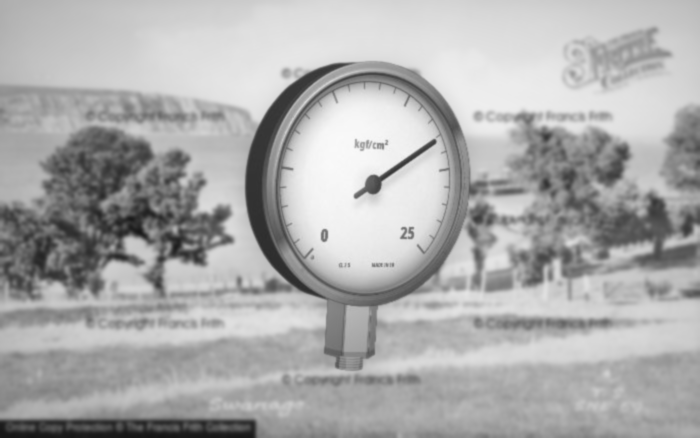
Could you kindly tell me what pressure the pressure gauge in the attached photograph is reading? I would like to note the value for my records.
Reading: 18 kg/cm²
